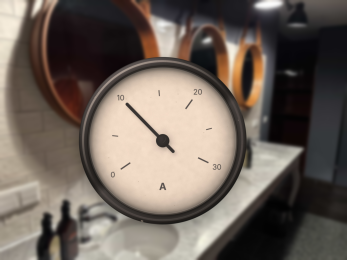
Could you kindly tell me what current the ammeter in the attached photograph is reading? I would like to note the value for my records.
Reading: 10 A
